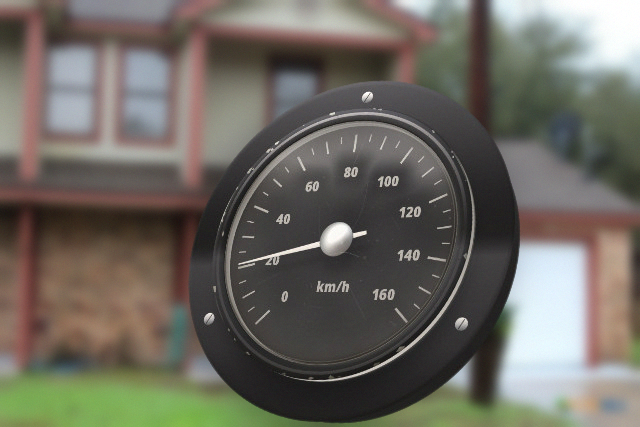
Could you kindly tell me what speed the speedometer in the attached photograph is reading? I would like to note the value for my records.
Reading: 20 km/h
